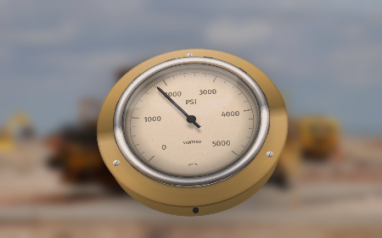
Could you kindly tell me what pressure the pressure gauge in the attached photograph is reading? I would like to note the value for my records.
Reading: 1800 psi
